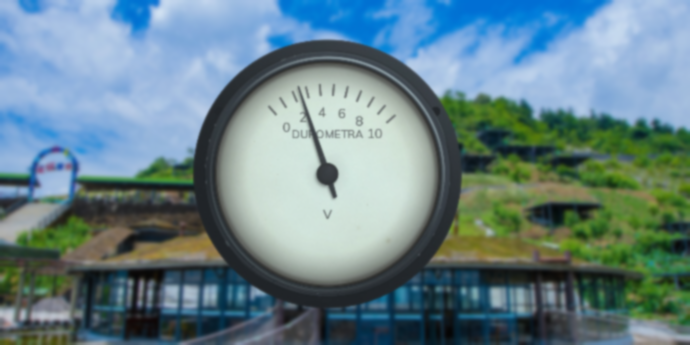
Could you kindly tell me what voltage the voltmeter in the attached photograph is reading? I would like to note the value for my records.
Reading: 2.5 V
